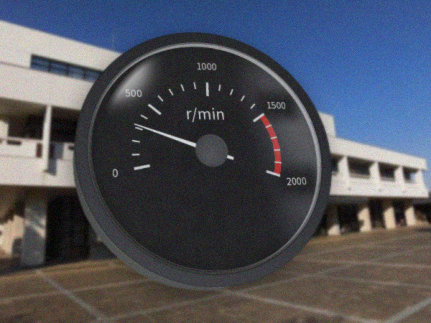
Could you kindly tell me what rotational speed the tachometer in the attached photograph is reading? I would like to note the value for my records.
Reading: 300 rpm
